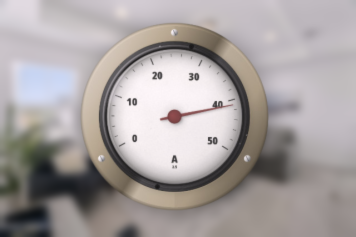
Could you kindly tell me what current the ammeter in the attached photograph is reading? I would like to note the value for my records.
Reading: 41 A
